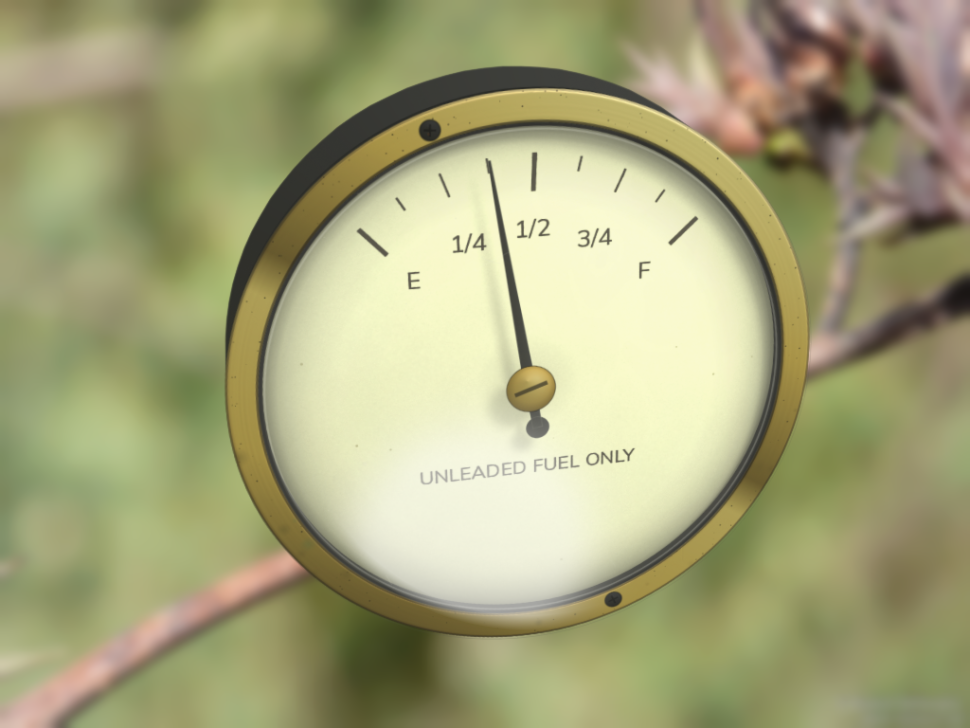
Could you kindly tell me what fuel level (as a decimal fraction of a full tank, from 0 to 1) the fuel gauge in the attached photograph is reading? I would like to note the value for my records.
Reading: 0.375
